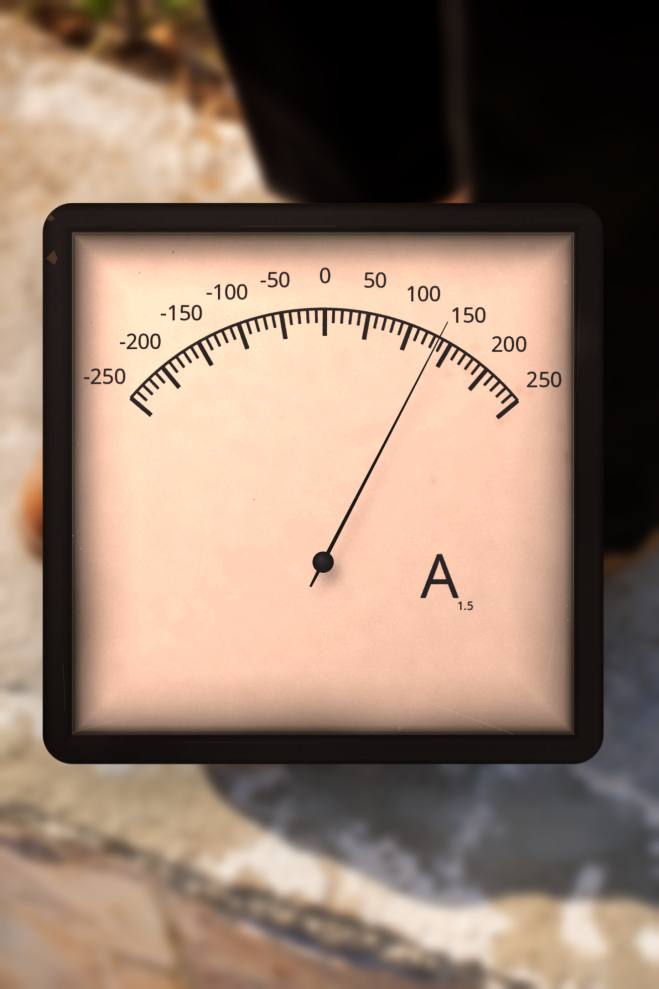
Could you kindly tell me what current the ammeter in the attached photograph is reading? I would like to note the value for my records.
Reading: 135 A
